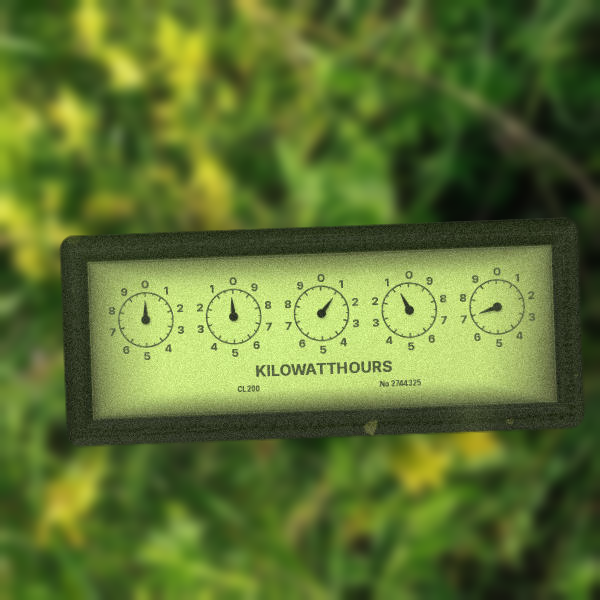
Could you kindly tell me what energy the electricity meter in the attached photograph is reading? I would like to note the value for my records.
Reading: 107 kWh
